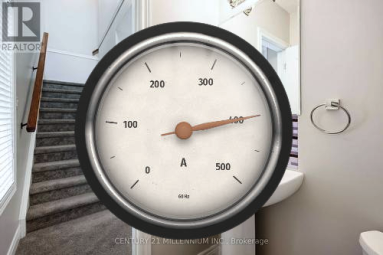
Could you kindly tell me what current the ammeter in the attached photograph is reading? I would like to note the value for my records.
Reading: 400 A
